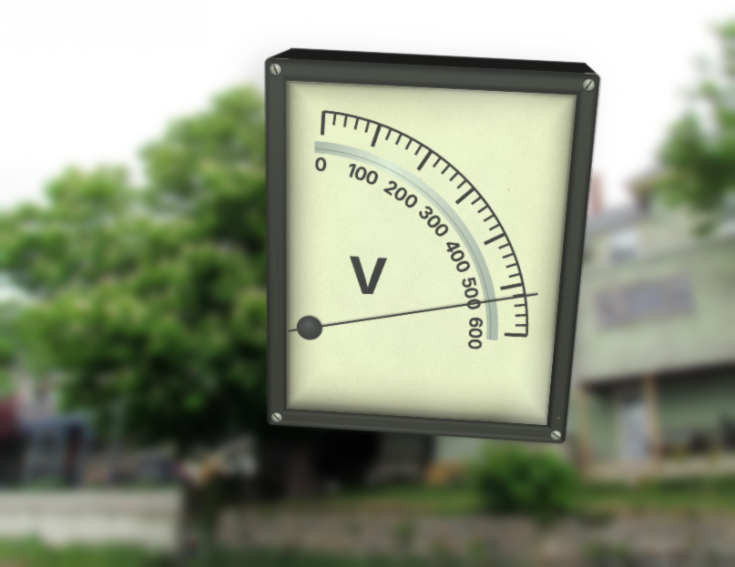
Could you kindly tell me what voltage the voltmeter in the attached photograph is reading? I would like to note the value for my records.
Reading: 520 V
